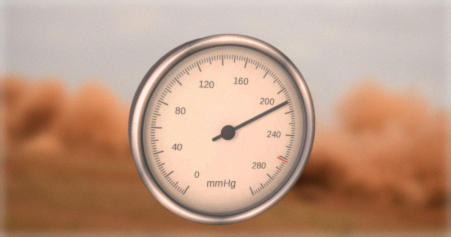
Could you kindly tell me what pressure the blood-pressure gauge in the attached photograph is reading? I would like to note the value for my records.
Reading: 210 mmHg
